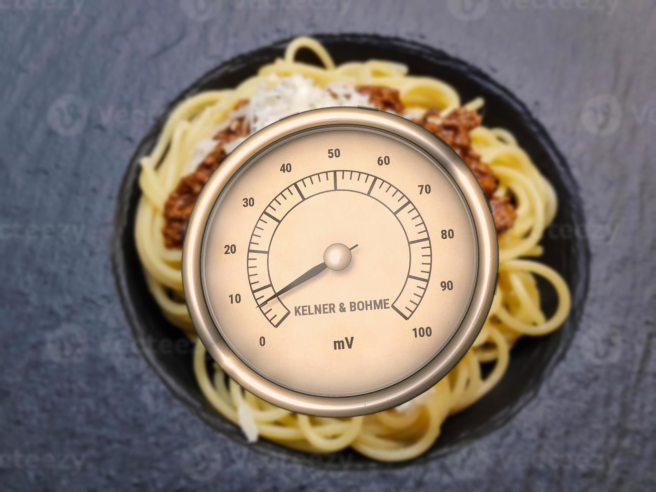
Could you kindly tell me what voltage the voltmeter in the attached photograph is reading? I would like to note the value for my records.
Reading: 6 mV
